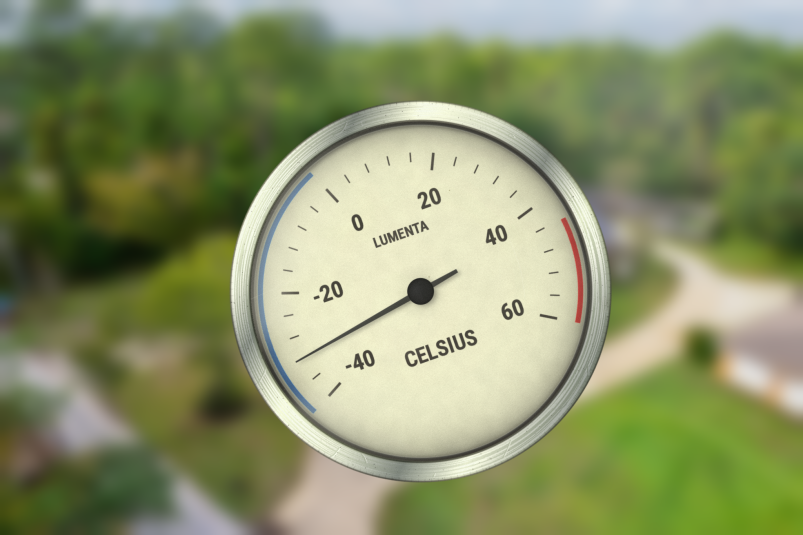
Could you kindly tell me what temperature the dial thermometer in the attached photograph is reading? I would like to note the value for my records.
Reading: -32 °C
